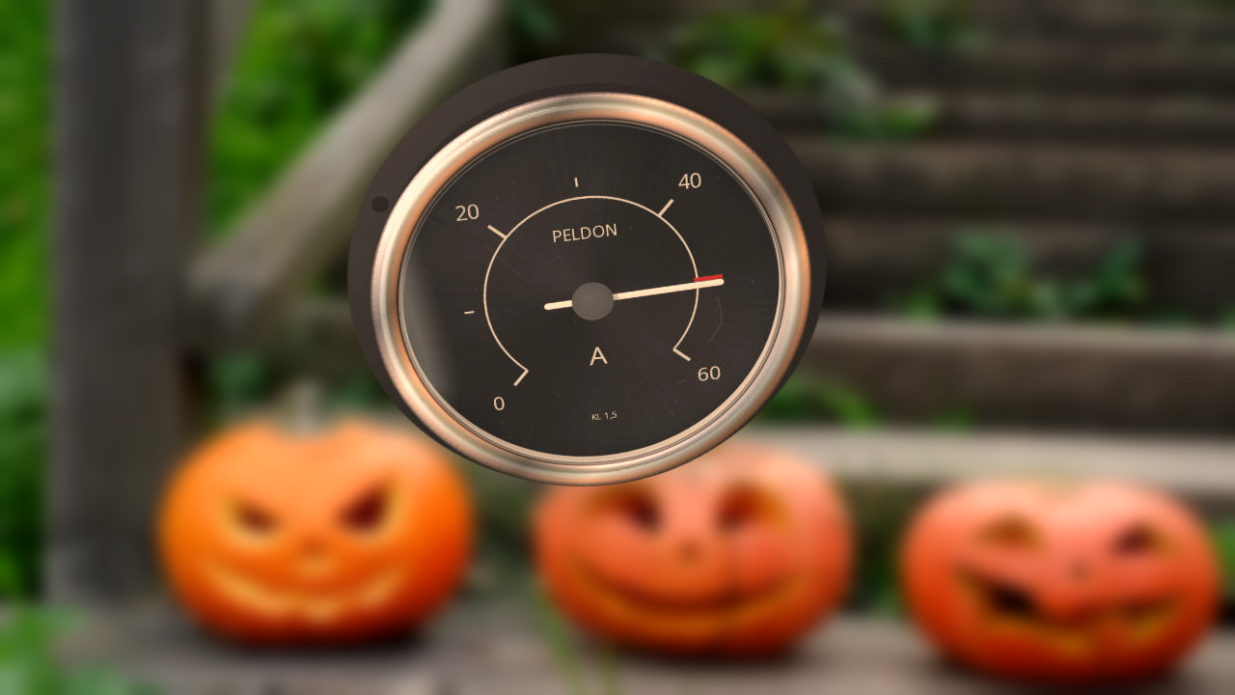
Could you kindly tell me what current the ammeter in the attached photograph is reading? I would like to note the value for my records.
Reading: 50 A
